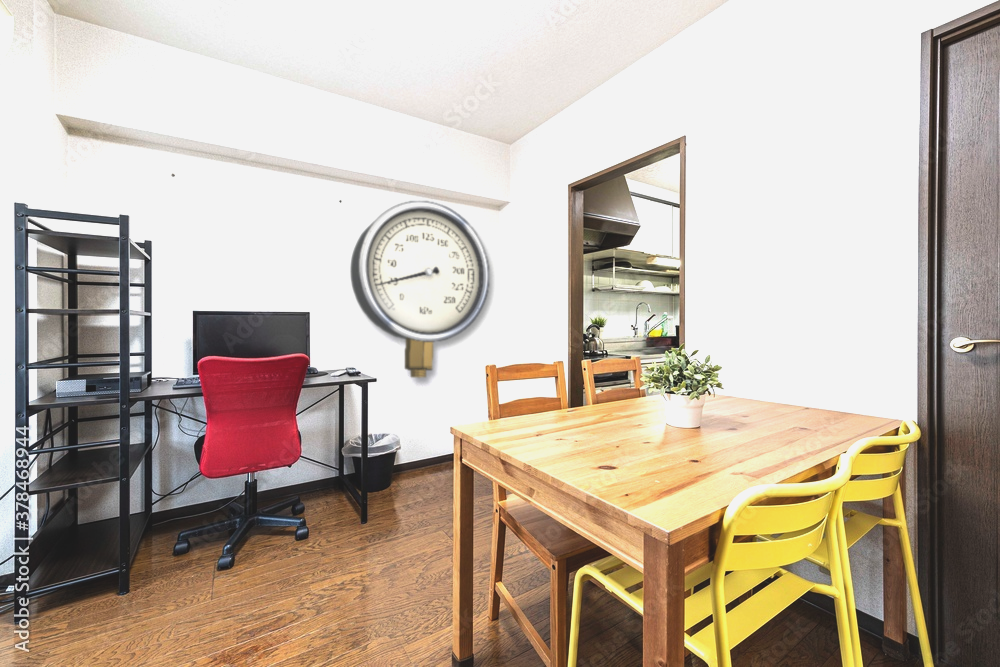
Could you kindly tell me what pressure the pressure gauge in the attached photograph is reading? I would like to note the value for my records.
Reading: 25 kPa
